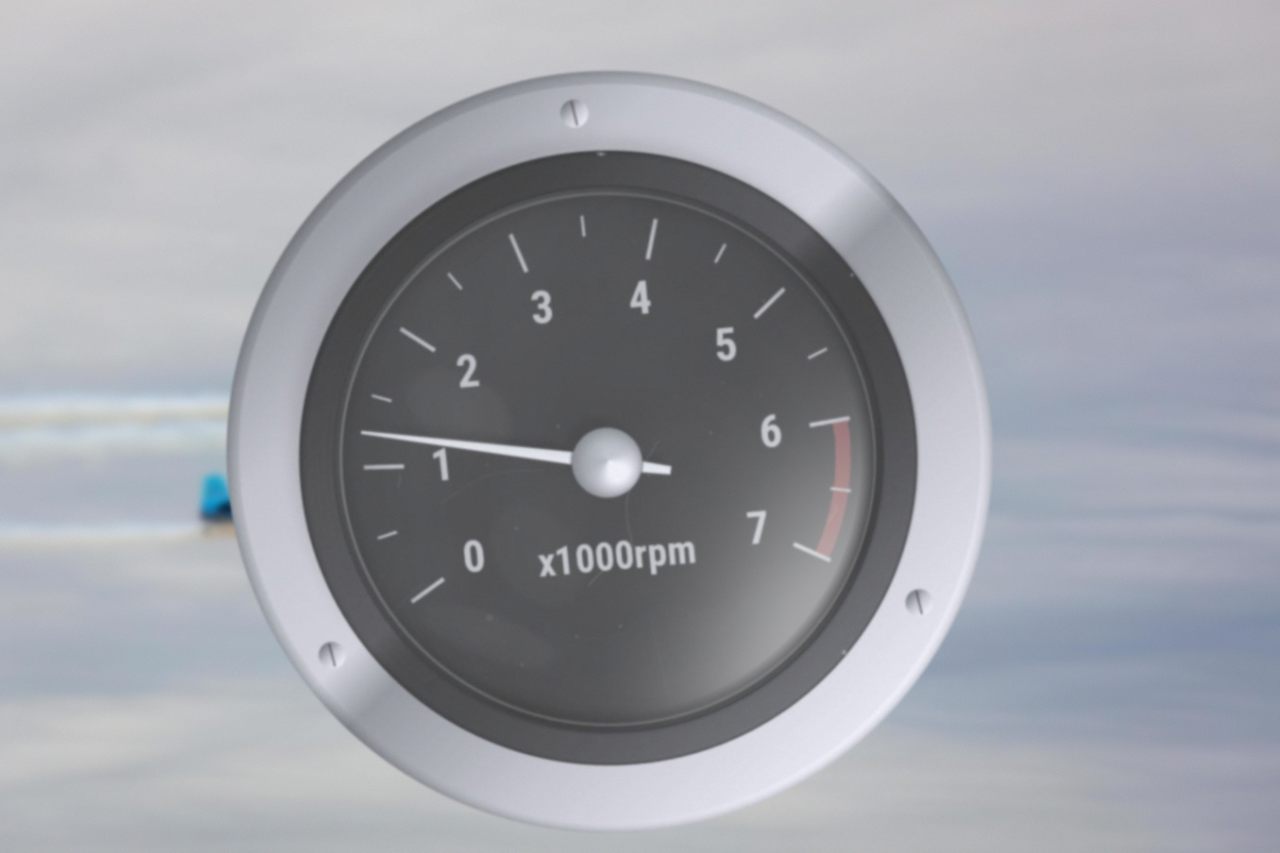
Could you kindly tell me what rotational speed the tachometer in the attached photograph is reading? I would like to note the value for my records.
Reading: 1250 rpm
